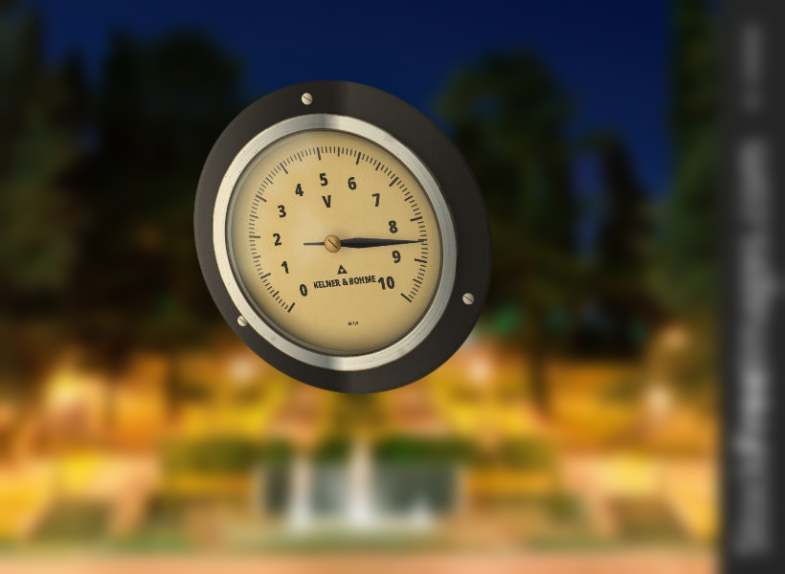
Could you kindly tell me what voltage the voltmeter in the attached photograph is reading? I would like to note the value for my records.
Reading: 8.5 V
